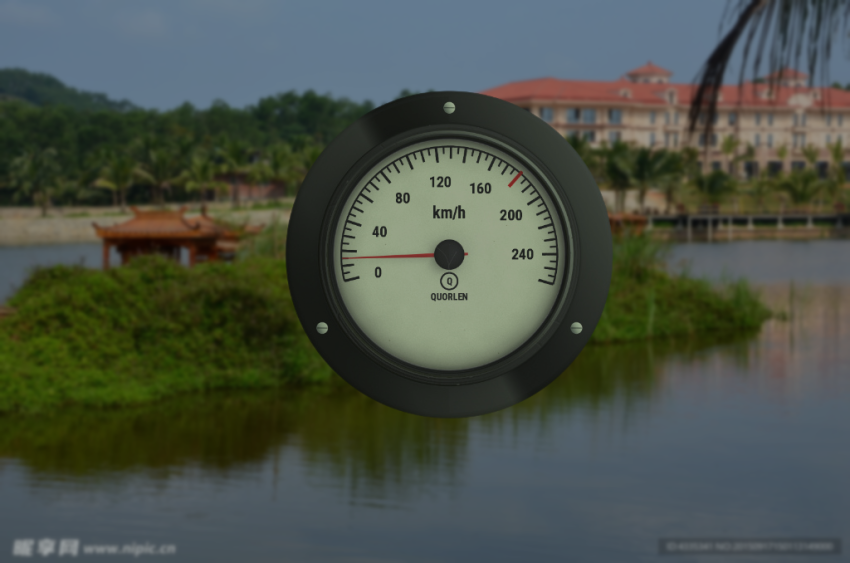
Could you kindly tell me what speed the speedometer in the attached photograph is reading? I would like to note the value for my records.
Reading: 15 km/h
